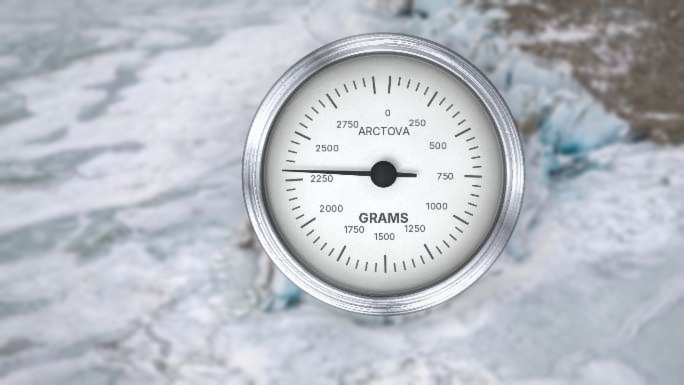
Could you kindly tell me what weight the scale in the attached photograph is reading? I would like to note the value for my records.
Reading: 2300 g
